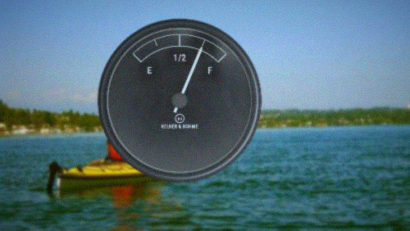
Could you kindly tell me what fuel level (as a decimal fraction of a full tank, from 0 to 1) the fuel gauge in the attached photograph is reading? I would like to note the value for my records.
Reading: 0.75
